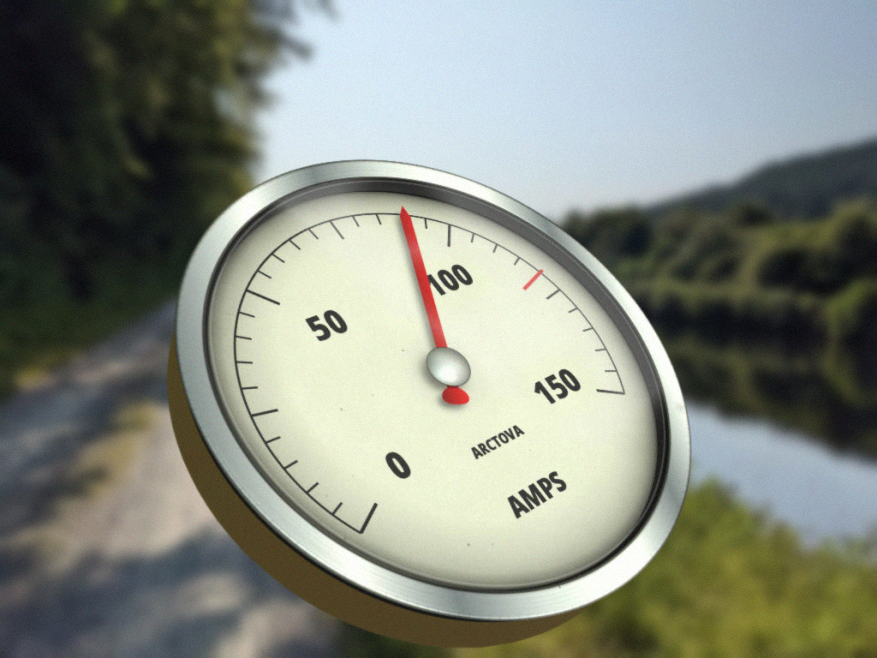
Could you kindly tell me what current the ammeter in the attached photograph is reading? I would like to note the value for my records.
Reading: 90 A
